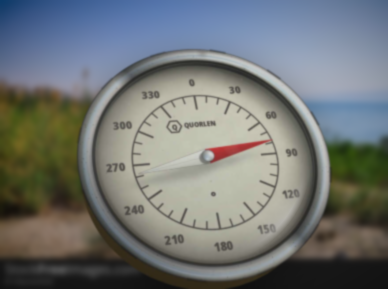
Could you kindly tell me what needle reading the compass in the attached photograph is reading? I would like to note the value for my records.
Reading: 80 °
